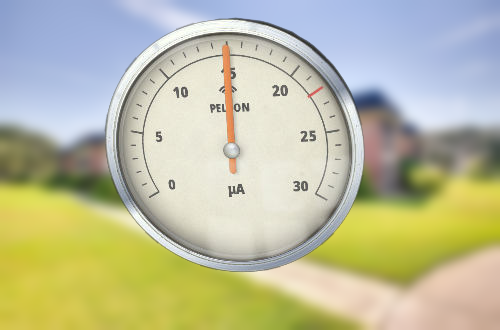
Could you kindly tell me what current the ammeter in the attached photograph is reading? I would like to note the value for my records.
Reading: 15 µA
